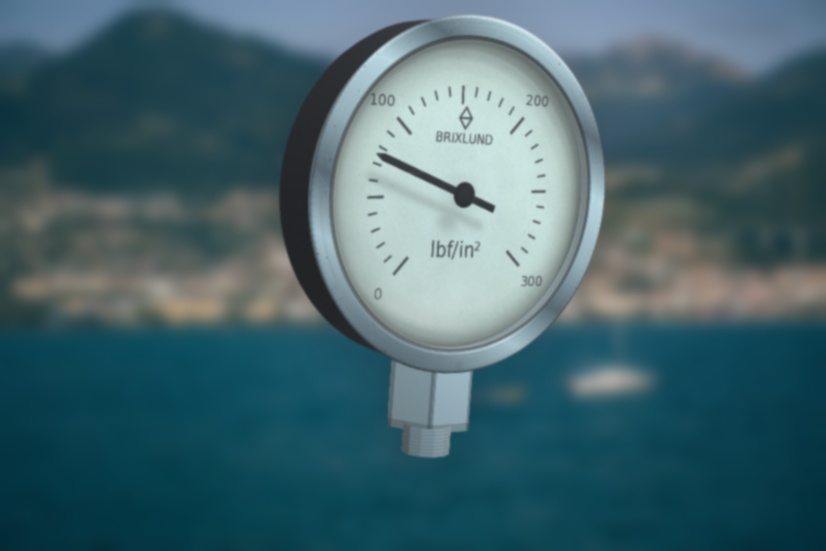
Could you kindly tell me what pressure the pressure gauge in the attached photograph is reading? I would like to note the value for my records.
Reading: 75 psi
